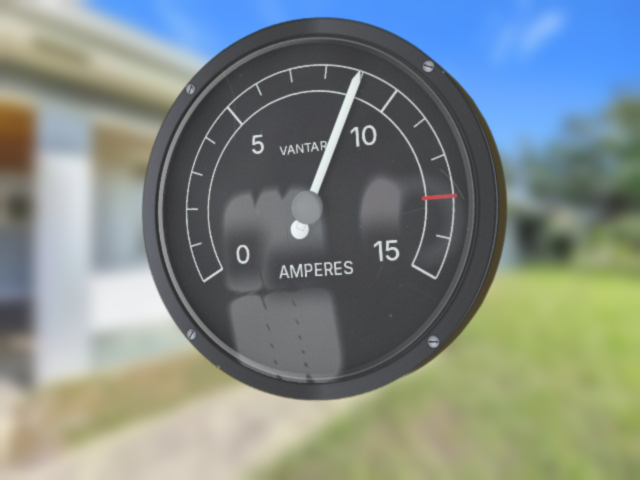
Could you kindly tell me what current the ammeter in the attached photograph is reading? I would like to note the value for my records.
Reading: 9 A
